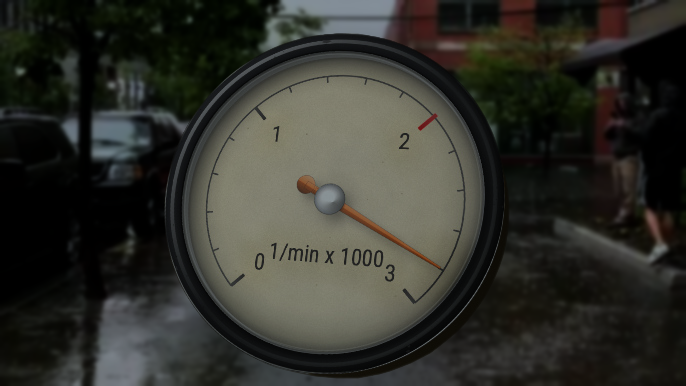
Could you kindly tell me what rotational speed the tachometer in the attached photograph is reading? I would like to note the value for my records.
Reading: 2800 rpm
